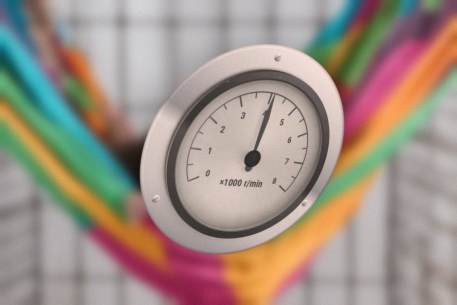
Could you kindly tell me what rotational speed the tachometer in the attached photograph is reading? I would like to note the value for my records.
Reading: 4000 rpm
